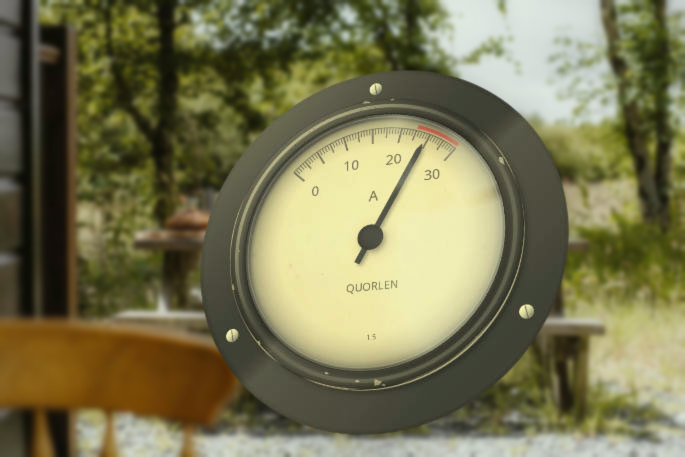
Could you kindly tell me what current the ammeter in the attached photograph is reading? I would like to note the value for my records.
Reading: 25 A
